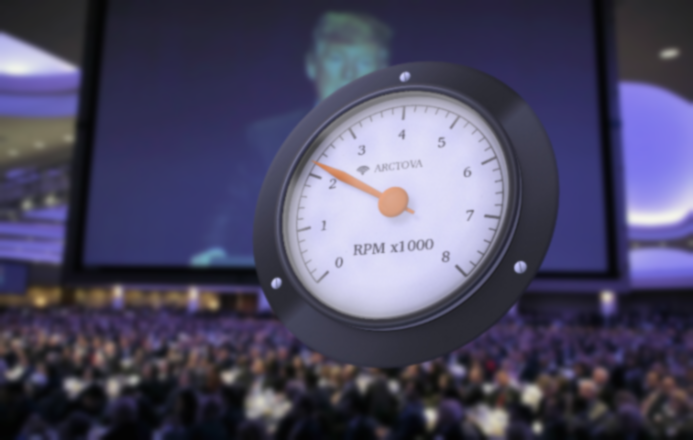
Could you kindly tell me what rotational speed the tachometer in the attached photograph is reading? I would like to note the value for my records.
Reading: 2200 rpm
